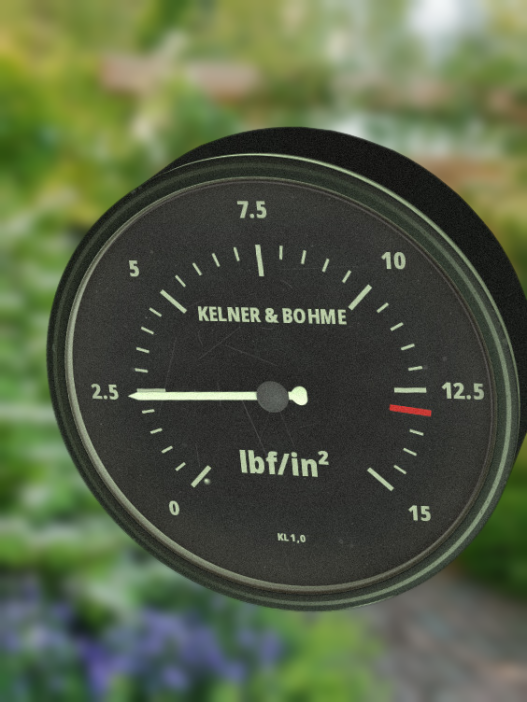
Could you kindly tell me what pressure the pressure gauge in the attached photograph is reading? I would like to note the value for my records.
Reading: 2.5 psi
